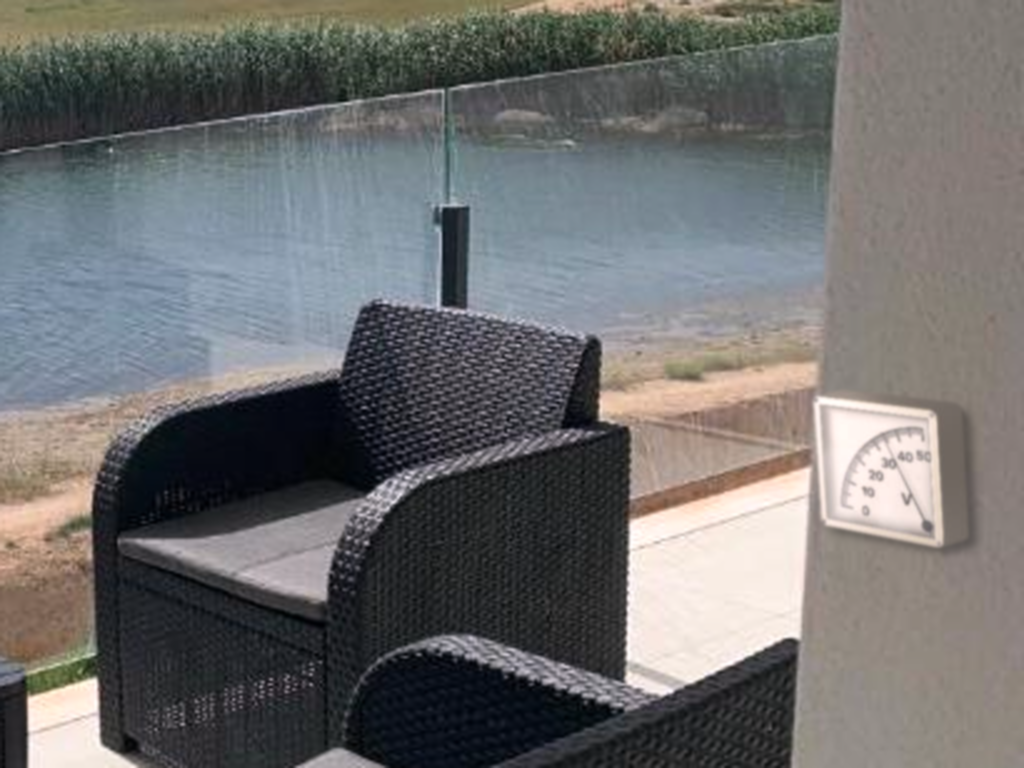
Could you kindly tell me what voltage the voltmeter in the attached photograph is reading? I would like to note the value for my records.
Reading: 35 V
